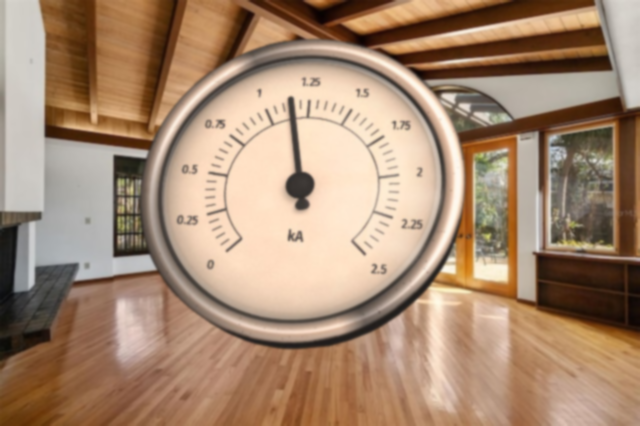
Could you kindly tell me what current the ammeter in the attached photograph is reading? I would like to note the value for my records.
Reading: 1.15 kA
